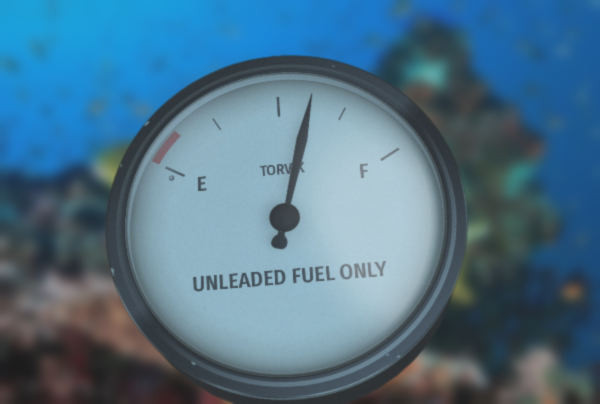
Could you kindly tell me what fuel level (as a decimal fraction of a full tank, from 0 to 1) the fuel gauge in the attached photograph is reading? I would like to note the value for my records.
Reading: 0.625
